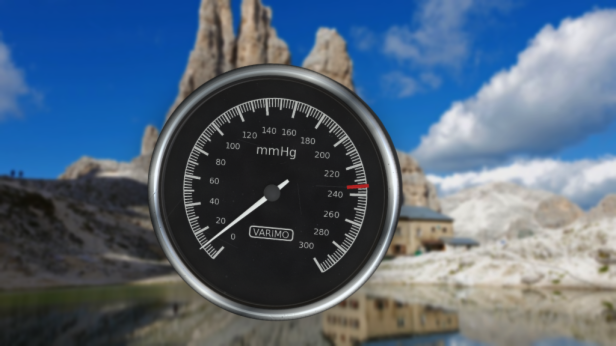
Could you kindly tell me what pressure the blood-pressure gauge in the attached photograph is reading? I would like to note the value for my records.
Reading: 10 mmHg
